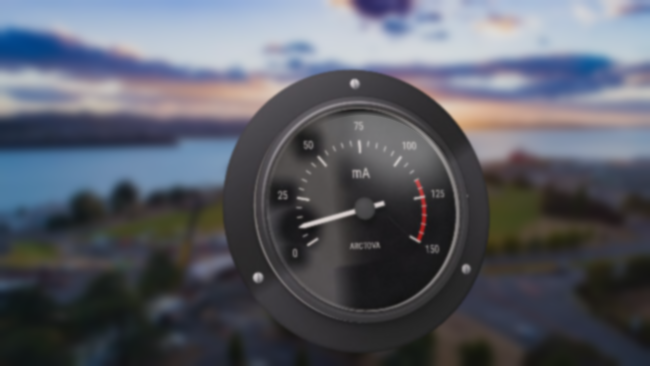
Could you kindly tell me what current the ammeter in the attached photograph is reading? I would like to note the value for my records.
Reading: 10 mA
